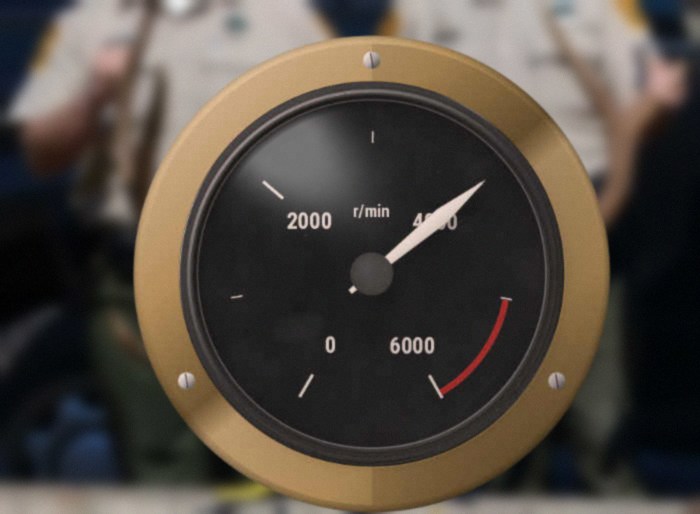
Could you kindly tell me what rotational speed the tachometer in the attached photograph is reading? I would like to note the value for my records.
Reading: 4000 rpm
